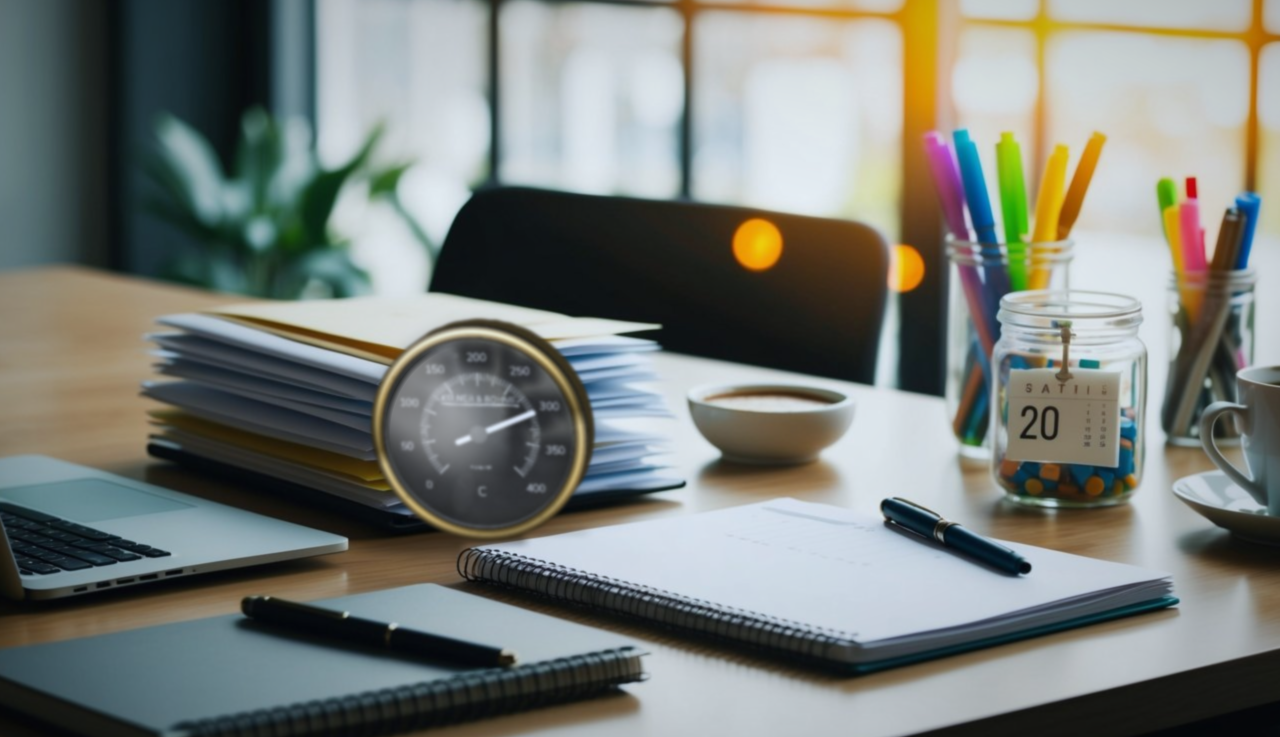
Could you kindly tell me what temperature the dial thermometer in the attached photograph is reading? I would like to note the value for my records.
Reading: 300 °C
